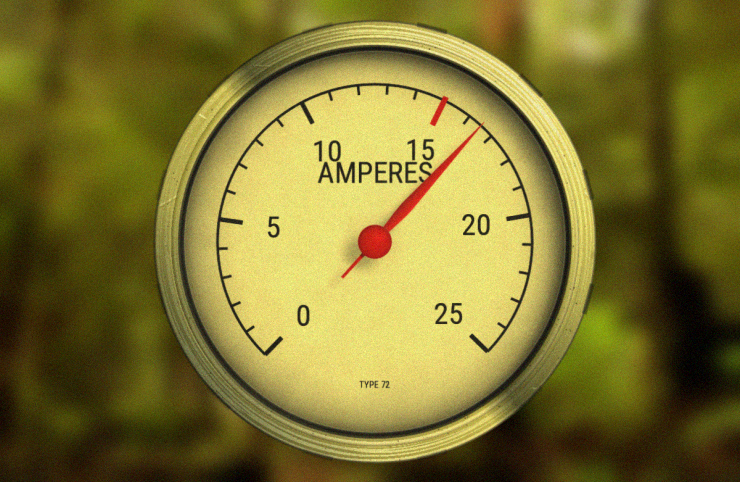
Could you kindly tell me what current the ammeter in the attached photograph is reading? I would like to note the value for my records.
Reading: 16.5 A
